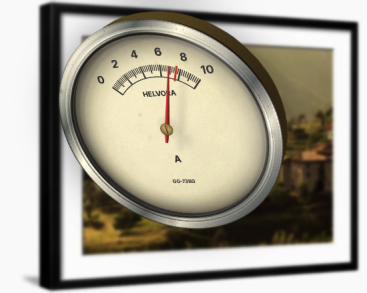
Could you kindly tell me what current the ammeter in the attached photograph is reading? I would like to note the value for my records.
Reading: 7 A
